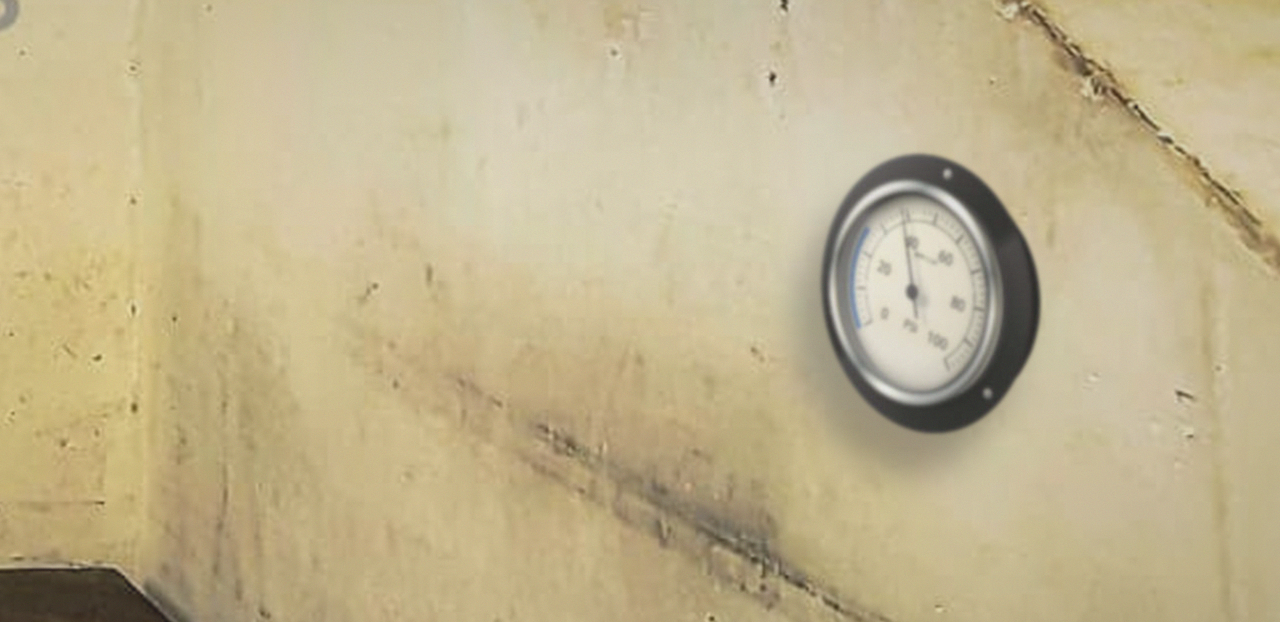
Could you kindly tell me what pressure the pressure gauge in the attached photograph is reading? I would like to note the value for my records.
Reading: 40 psi
